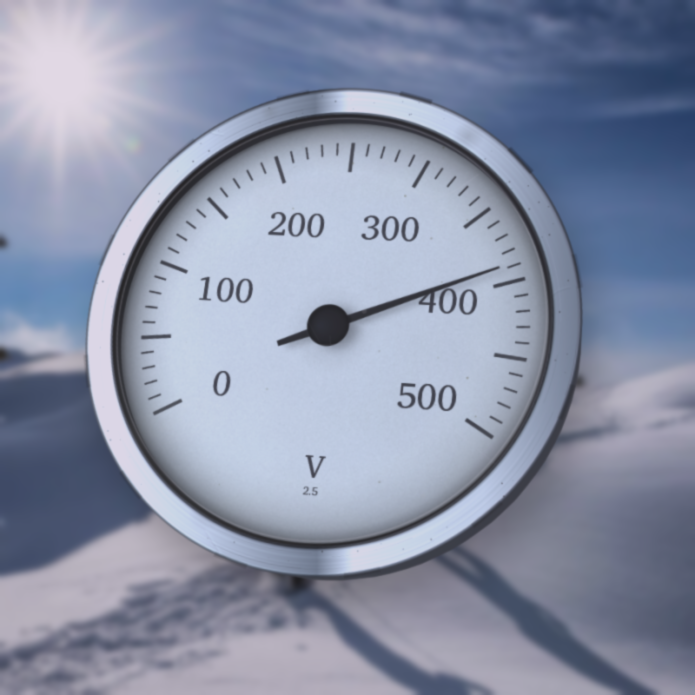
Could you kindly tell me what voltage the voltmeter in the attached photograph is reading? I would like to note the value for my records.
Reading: 390 V
